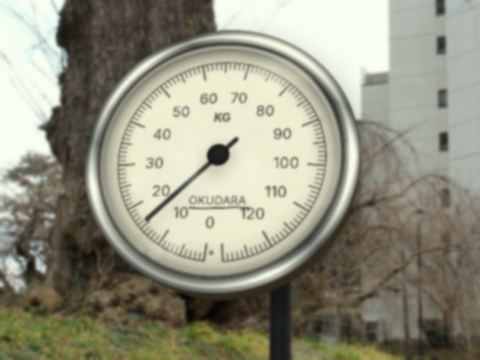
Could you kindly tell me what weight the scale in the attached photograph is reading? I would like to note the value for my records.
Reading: 15 kg
